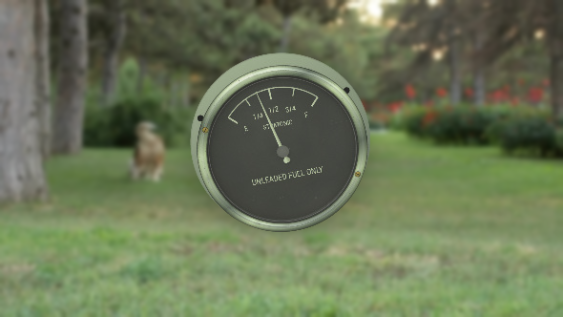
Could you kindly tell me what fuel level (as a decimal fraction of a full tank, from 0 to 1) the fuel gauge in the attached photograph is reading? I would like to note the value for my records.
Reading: 0.375
